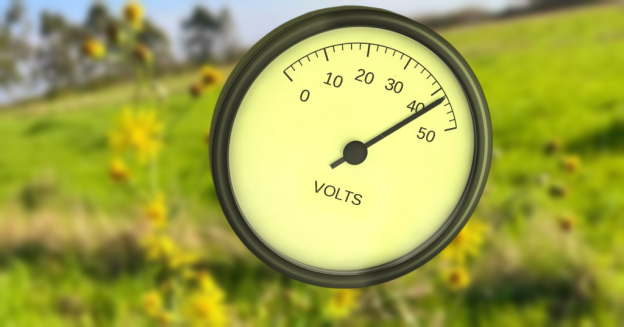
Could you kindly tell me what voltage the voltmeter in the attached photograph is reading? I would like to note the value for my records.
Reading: 42 V
